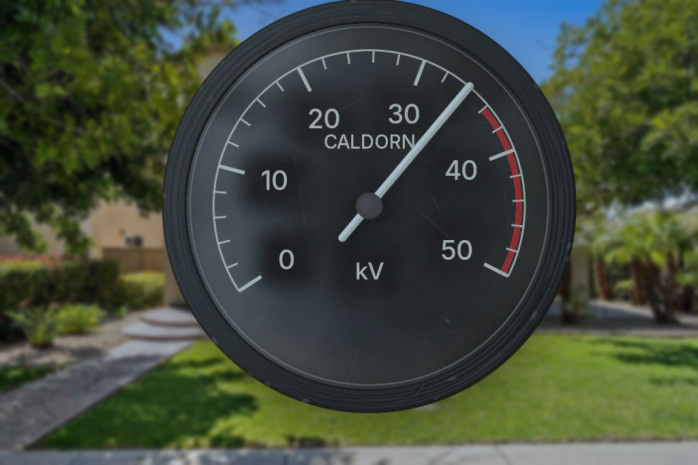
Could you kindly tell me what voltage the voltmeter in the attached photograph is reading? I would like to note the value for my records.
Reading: 34 kV
